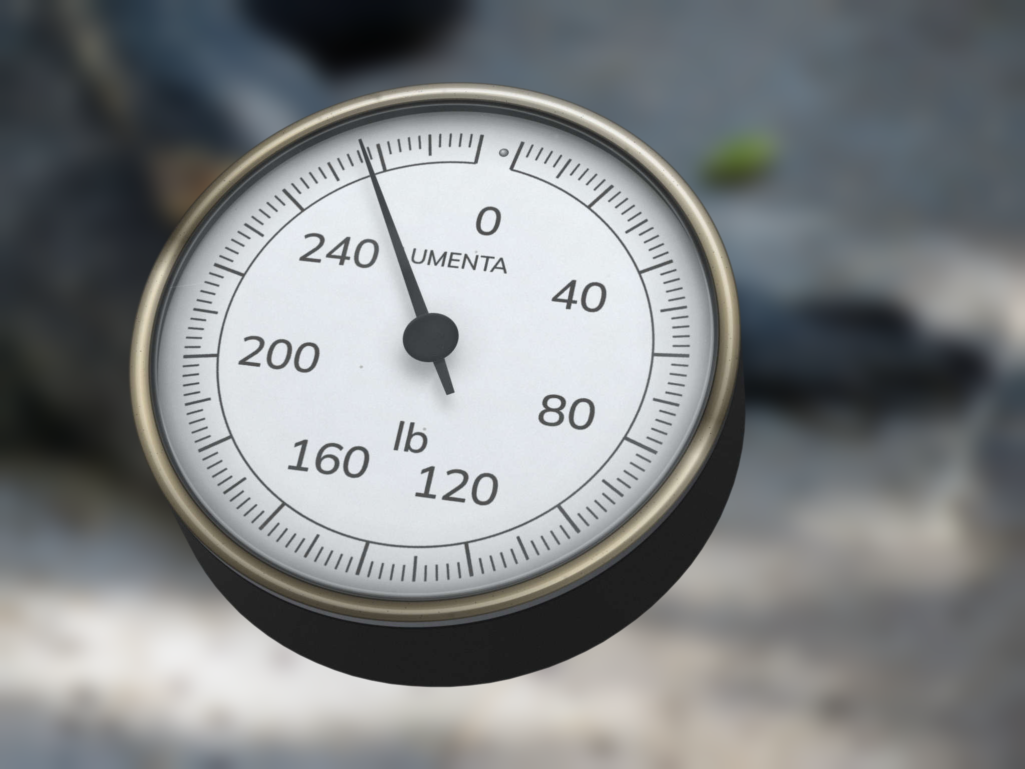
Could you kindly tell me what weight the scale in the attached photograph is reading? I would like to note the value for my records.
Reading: 257 lb
